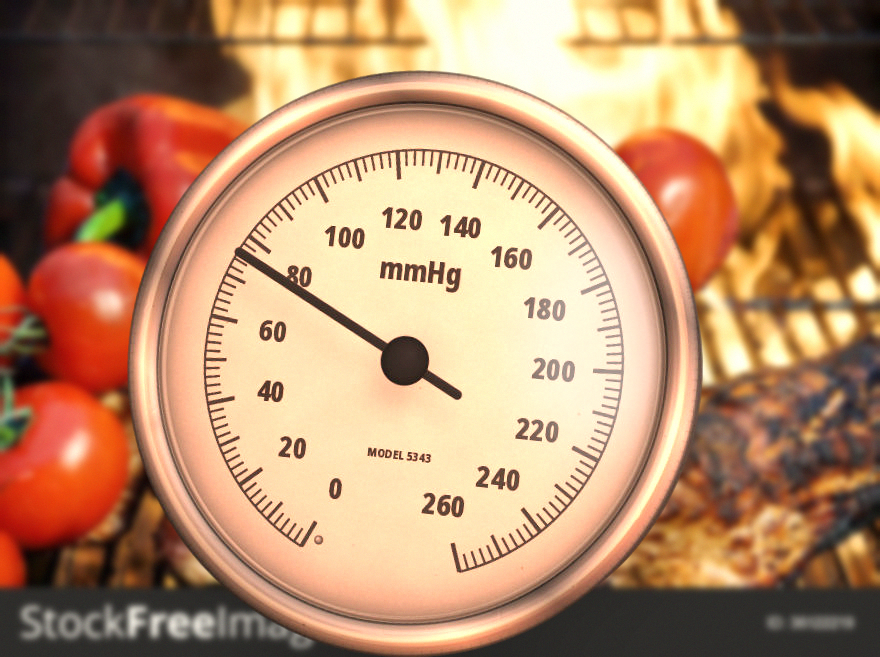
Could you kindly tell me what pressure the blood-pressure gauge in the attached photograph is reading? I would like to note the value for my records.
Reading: 76 mmHg
